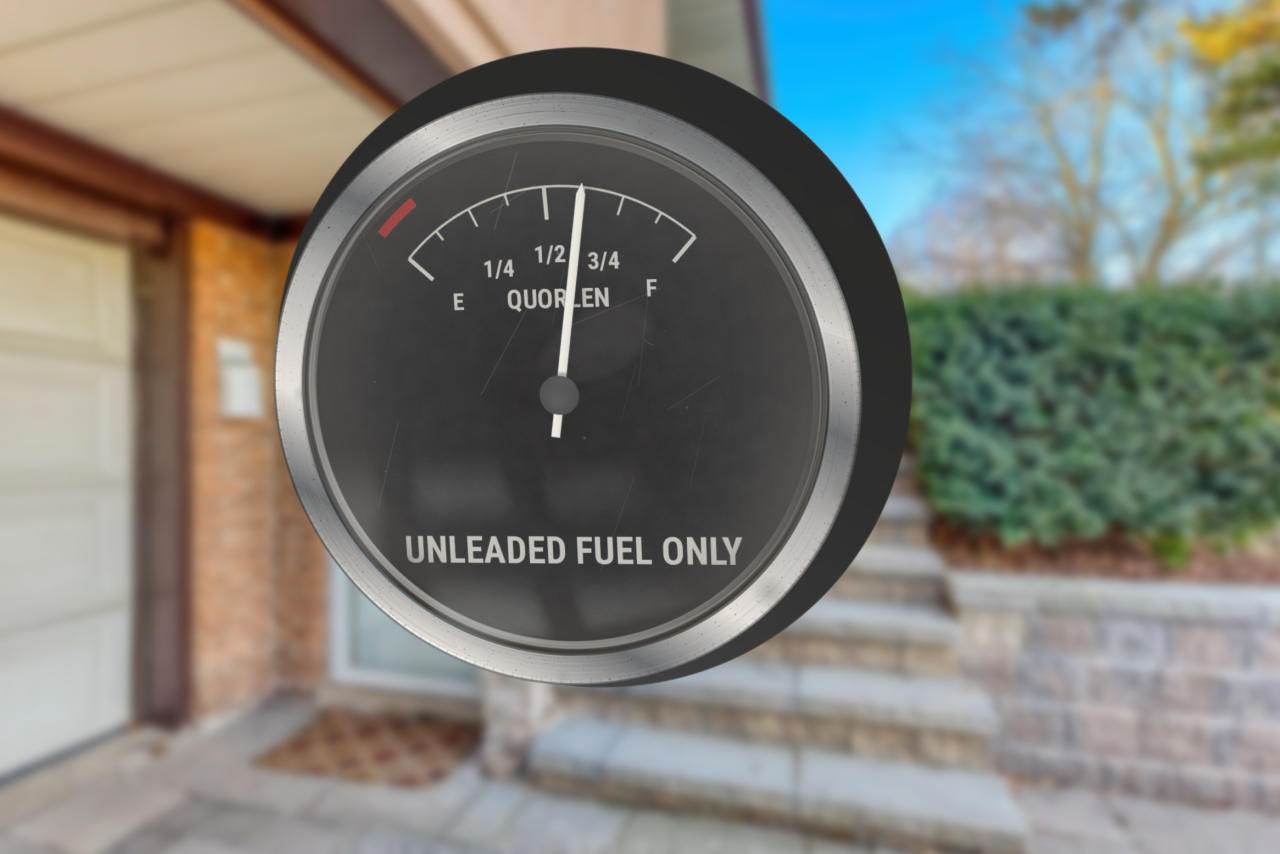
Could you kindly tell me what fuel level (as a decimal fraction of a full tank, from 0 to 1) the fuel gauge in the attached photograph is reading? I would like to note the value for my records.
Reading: 0.625
